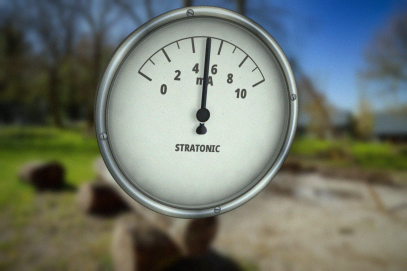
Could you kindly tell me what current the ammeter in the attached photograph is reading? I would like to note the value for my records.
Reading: 5 mA
